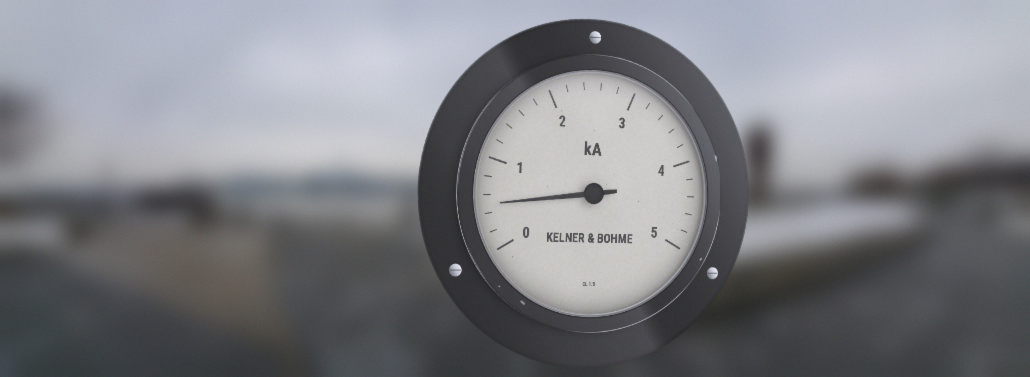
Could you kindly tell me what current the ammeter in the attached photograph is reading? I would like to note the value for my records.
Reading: 0.5 kA
